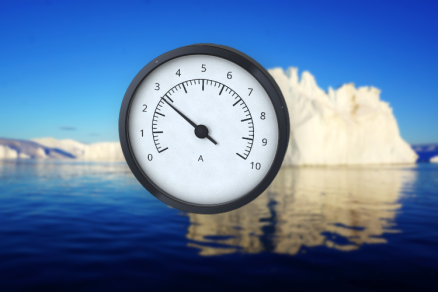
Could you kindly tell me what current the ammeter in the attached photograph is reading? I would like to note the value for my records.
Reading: 2.8 A
